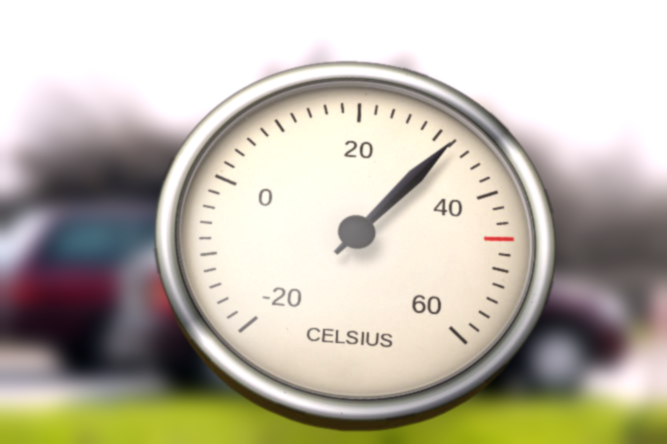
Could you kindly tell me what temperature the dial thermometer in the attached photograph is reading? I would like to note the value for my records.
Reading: 32 °C
